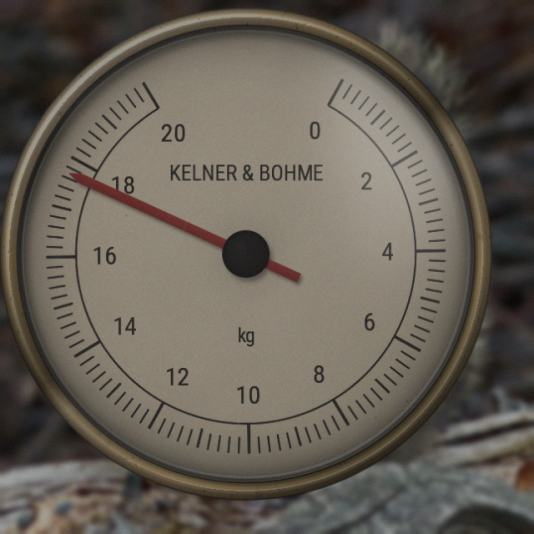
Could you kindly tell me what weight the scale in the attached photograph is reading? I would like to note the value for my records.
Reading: 17.7 kg
